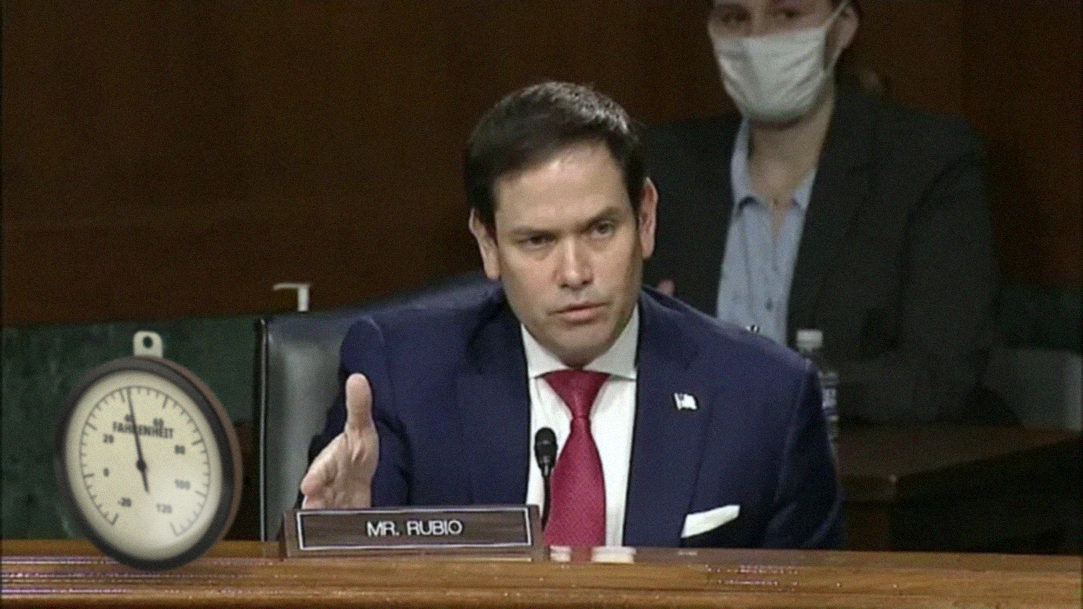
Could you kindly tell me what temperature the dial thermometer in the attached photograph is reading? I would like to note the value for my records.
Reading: 44 °F
